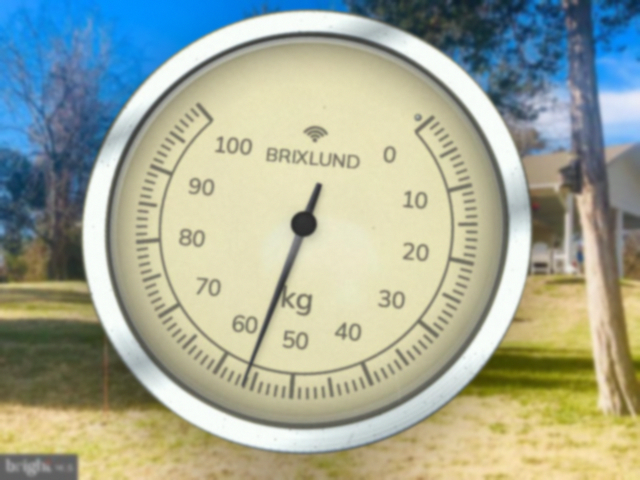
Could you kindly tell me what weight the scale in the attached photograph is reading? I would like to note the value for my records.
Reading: 56 kg
